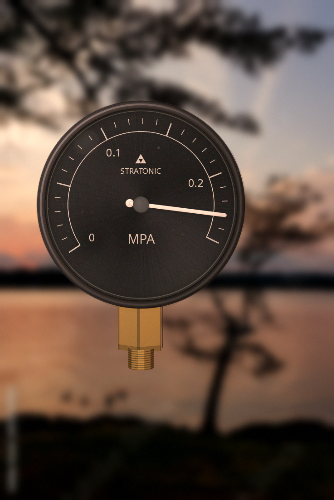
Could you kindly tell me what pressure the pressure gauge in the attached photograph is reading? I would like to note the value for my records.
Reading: 0.23 MPa
